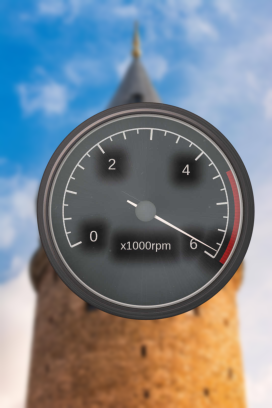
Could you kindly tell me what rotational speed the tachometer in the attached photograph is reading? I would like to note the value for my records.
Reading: 5875 rpm
